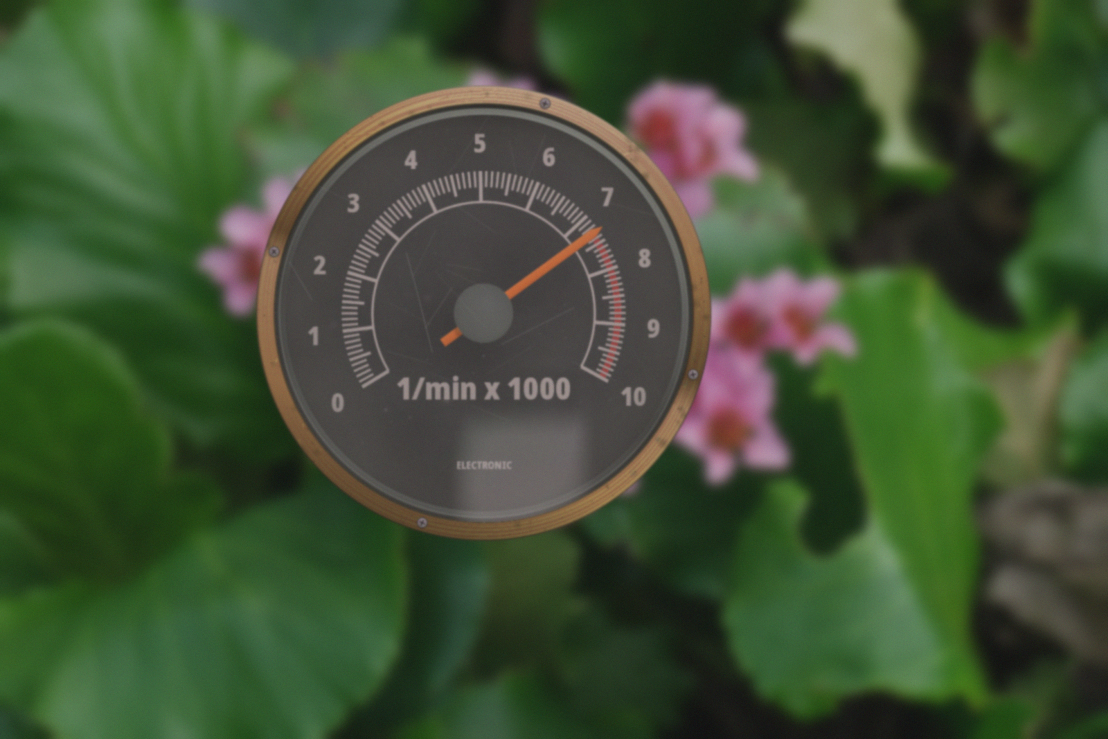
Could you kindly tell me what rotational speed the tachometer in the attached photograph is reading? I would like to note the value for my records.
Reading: 7300 rpm
